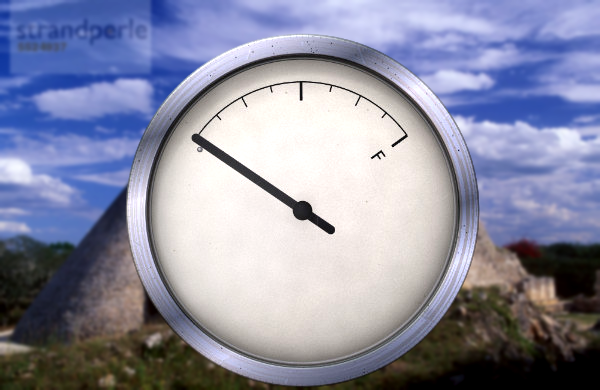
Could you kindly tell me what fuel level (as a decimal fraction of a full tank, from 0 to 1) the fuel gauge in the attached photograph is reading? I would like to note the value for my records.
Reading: 0
